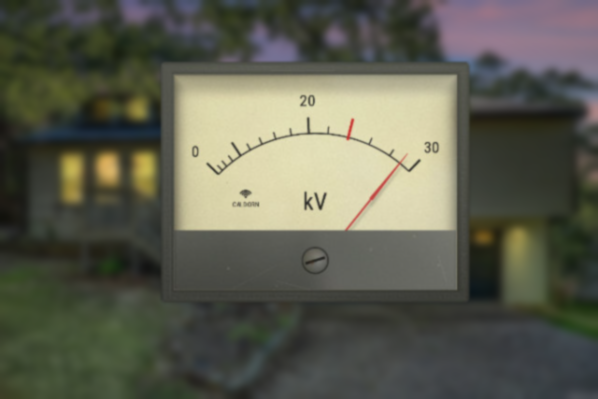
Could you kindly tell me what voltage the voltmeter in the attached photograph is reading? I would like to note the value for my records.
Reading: 29 kV
